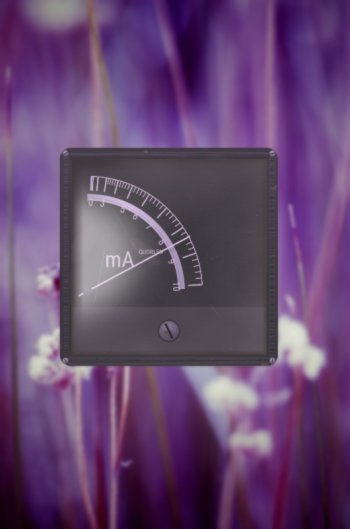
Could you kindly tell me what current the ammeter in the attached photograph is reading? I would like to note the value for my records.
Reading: 8.4 mA
